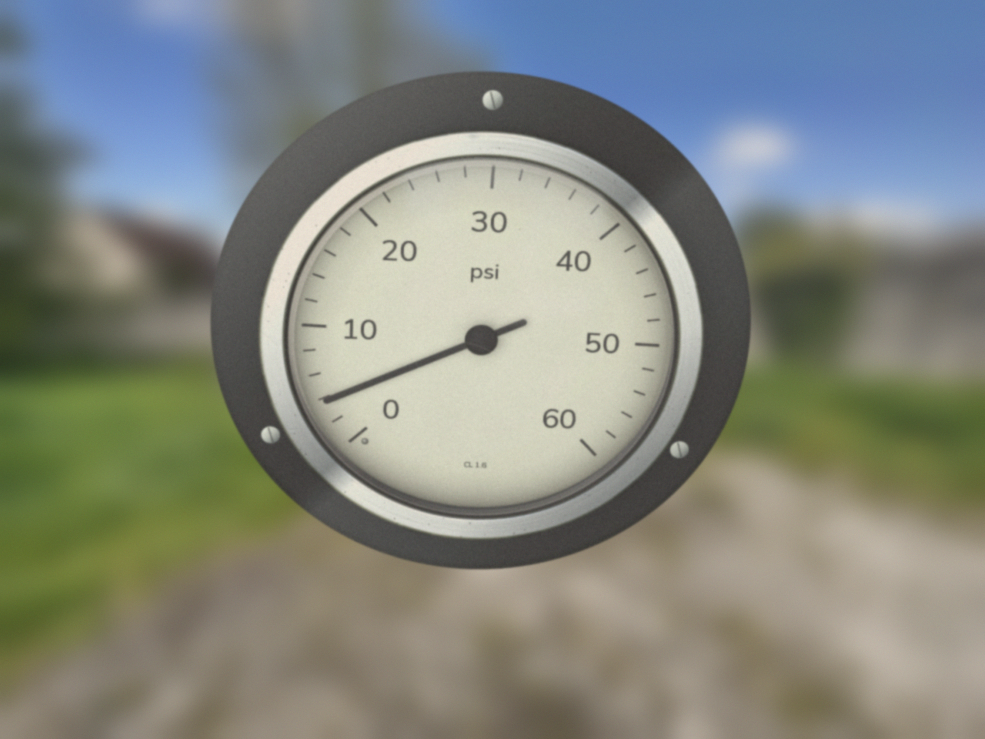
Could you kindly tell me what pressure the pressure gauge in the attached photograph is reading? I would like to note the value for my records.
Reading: 4 psi
